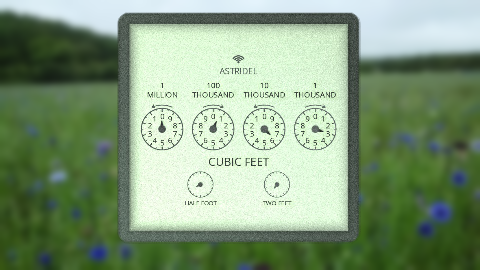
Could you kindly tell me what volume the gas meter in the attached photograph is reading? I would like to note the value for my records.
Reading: 6300 ft³
